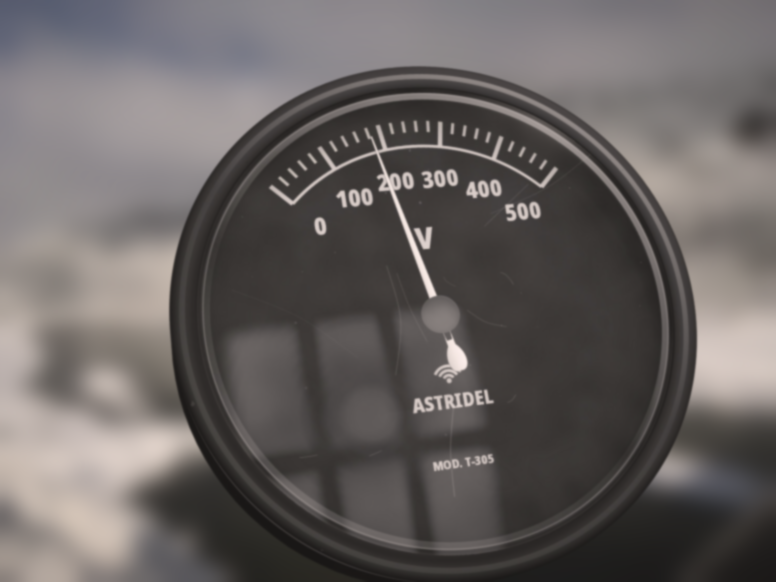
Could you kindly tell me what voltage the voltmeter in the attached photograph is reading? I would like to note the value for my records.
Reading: 180 V
